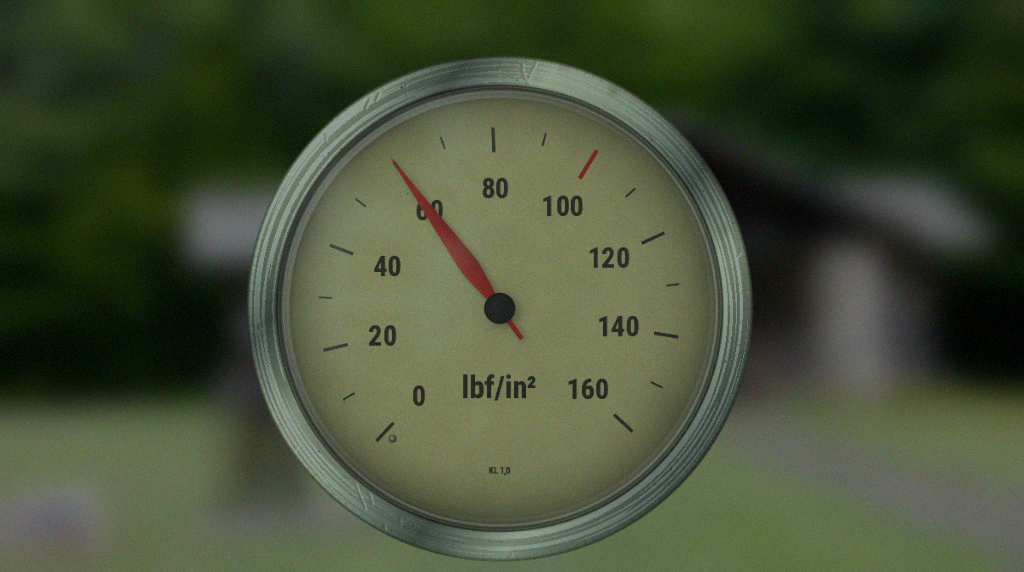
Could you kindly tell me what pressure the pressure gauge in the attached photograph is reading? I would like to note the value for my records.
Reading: 60 psi
